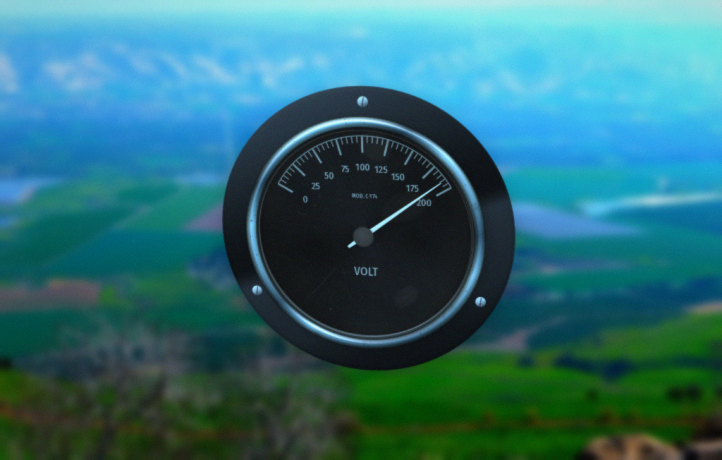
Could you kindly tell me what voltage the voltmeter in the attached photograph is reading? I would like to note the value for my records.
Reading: 190 V
